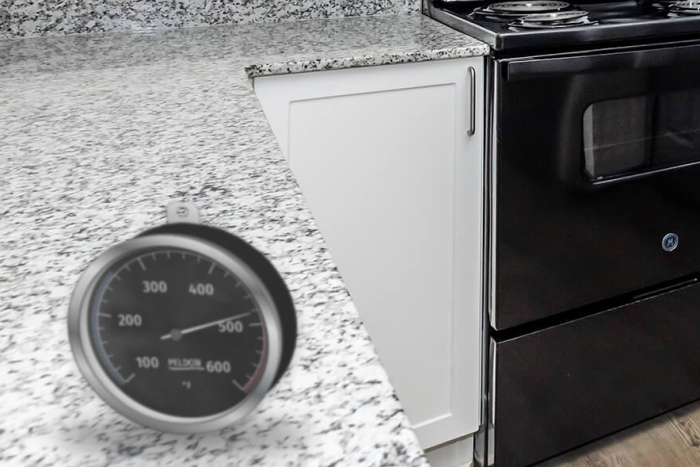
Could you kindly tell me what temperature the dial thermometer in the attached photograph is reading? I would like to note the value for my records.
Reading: 480 °F
